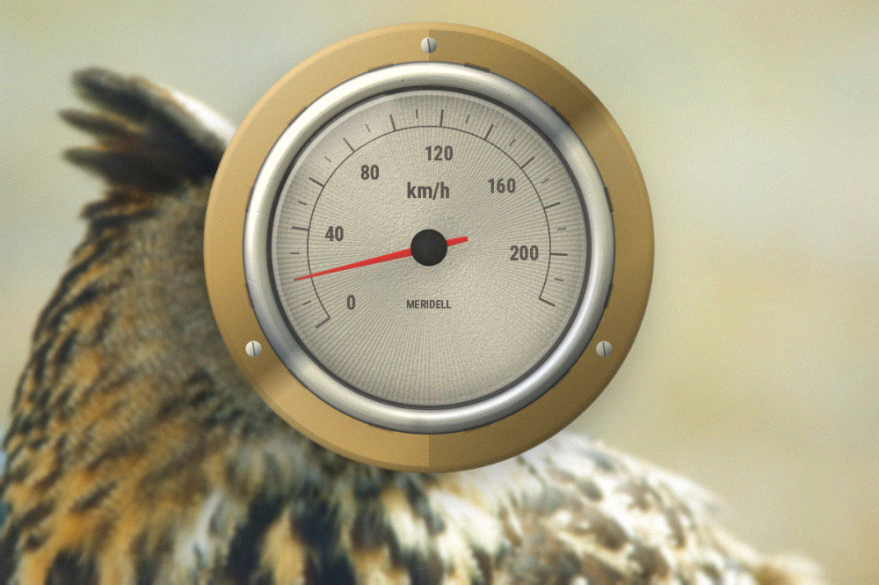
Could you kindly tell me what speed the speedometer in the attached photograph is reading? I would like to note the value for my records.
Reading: 20 km/h
